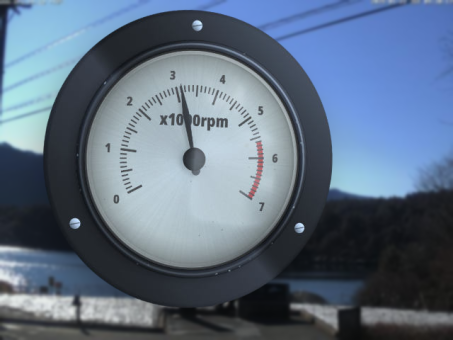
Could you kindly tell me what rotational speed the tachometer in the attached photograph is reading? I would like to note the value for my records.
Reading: 3100 rpm
